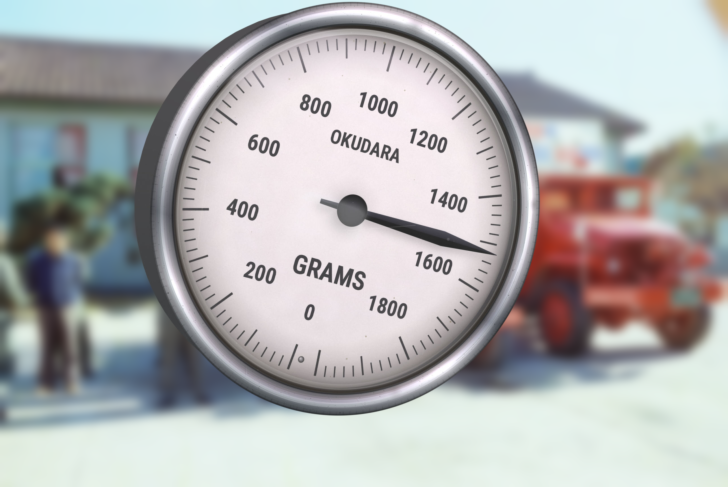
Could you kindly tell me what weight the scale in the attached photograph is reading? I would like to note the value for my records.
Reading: 1520 g
